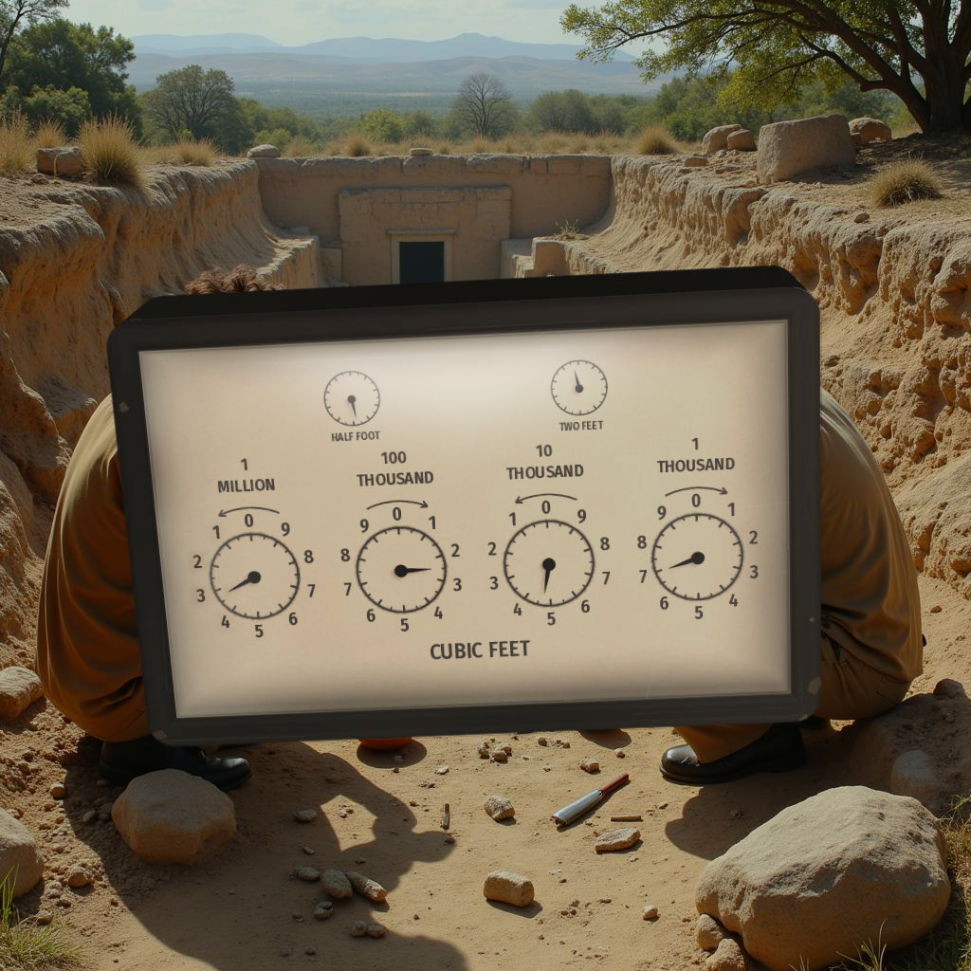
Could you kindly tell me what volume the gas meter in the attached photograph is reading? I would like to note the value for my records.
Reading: 324700 ft³
